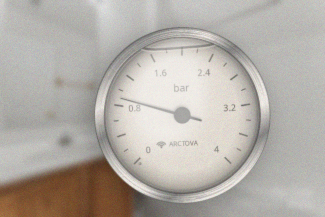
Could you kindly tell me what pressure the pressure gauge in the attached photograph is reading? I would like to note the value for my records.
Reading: 0.9 bar
